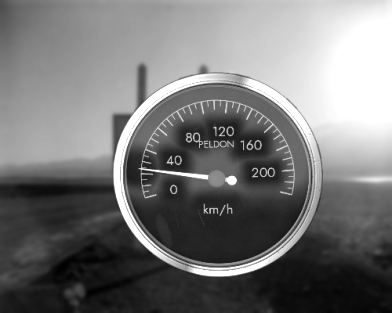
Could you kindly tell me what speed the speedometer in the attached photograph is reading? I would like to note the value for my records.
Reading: 25 km/h
